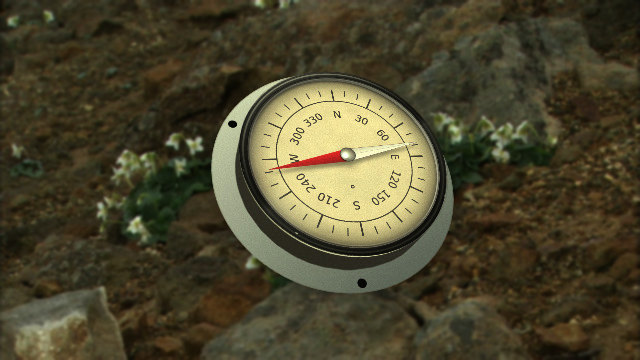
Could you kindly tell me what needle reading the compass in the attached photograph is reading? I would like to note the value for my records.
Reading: 260 °
